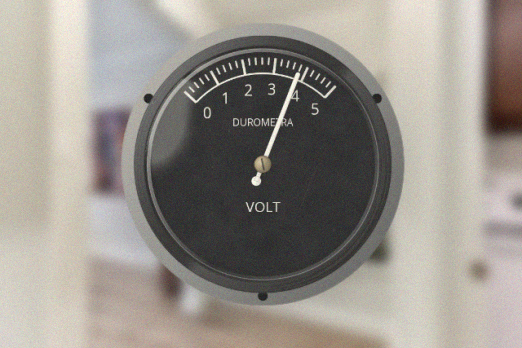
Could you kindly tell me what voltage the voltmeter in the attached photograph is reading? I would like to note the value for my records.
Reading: 3.8 V
